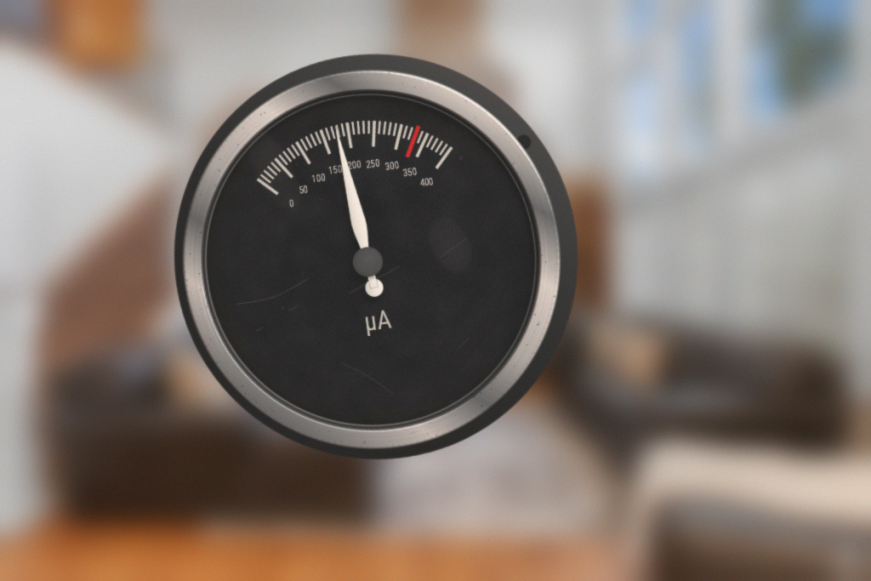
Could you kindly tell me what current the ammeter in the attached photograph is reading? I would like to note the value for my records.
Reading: 180 µA
